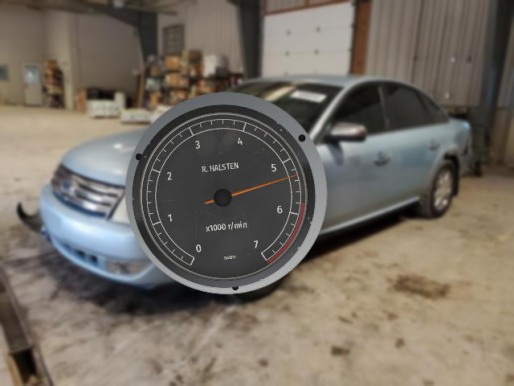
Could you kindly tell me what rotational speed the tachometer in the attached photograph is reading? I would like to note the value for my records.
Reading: 5300 rpm
